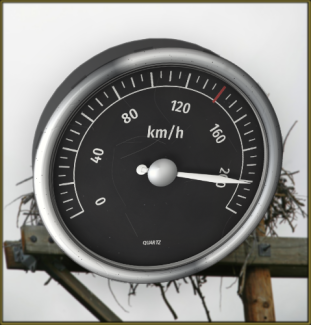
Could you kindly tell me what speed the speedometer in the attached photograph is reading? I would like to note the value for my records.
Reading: 200 km/h
